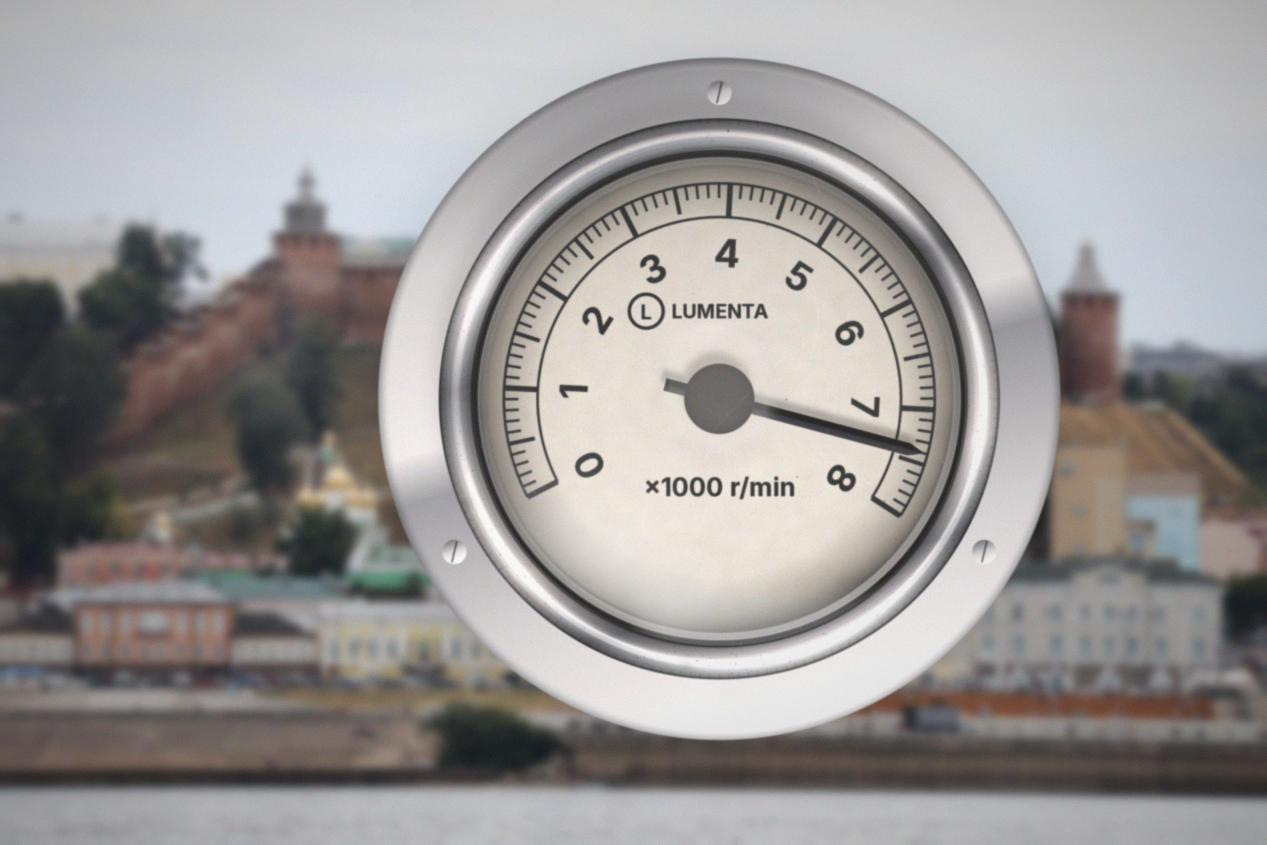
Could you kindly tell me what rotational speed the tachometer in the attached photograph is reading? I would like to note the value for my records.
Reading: 7400 rpm
